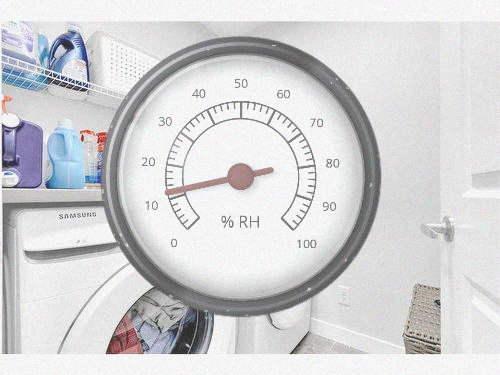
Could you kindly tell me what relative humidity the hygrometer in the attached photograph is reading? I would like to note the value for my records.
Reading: 12 %
